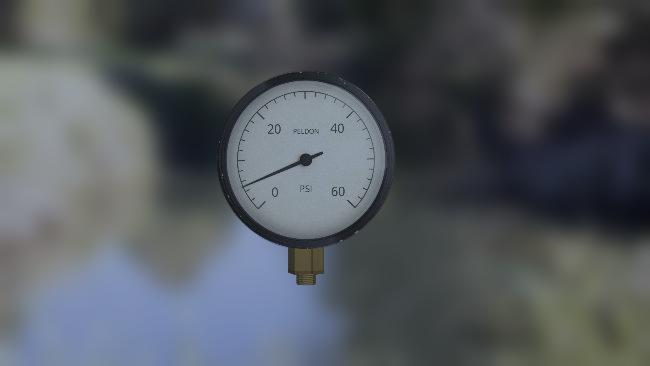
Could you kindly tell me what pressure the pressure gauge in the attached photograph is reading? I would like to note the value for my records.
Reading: 5 psi
